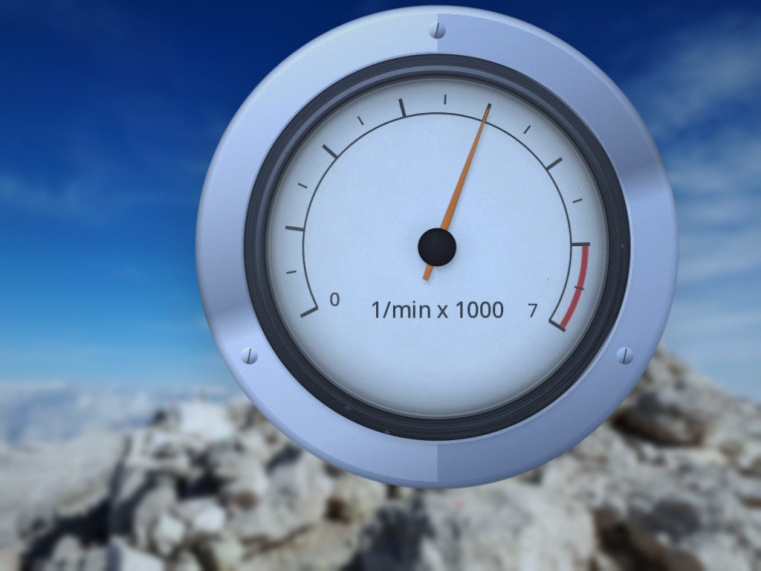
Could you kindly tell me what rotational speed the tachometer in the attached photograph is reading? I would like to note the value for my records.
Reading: 4000 rpm
